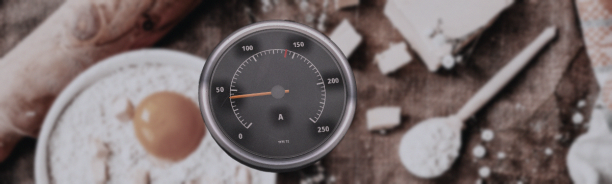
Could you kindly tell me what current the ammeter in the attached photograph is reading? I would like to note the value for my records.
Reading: 40 A
